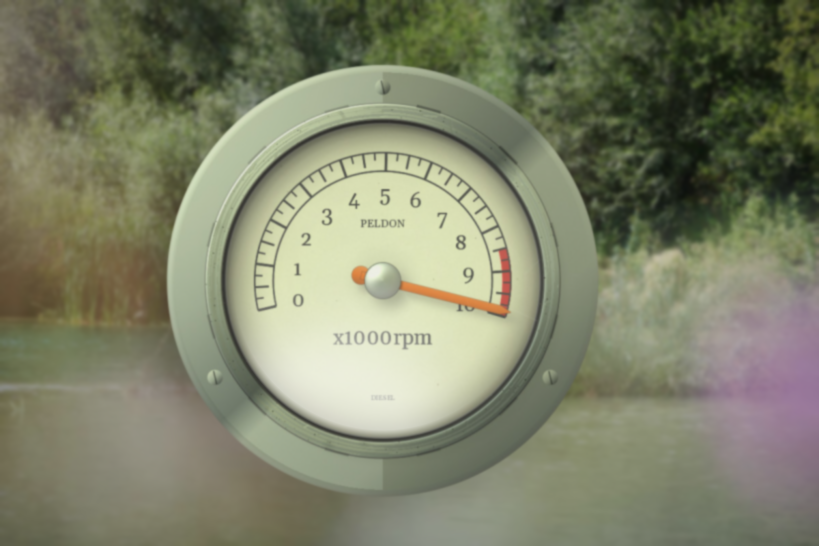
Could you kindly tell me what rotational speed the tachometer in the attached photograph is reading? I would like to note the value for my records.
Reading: 9875 rpm
